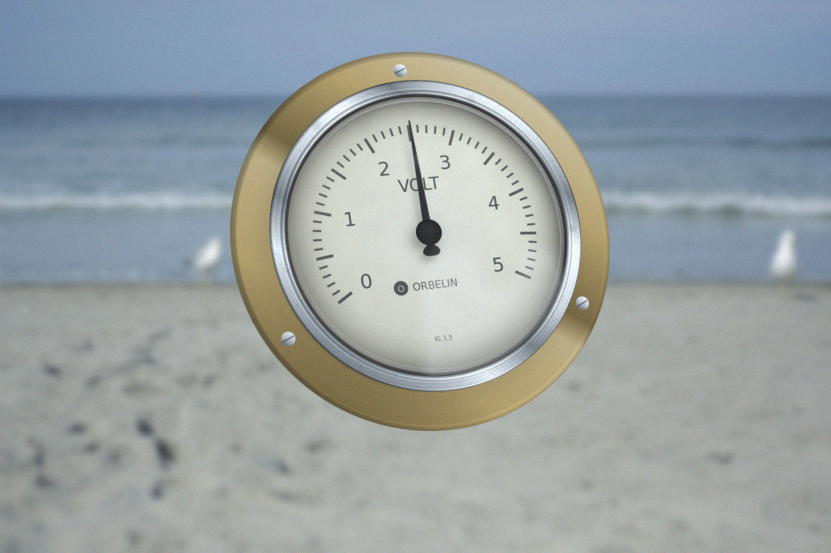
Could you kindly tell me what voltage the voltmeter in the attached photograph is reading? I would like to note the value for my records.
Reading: 2.5 V
